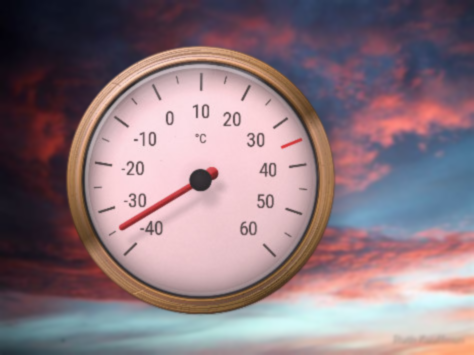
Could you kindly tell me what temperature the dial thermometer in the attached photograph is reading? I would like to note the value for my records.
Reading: -35 °C
